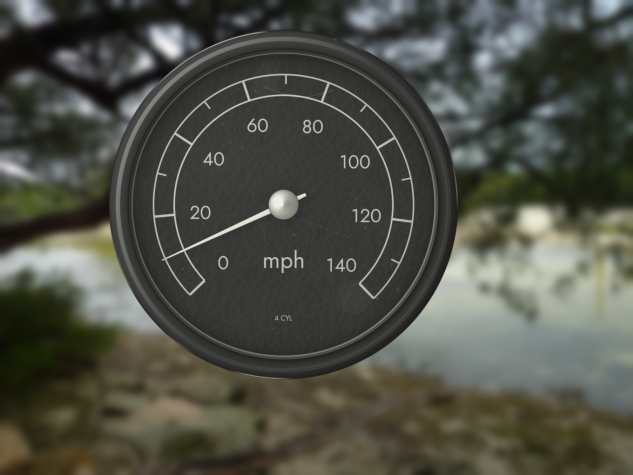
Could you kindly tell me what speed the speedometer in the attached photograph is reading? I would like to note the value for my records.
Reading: 10 mph
